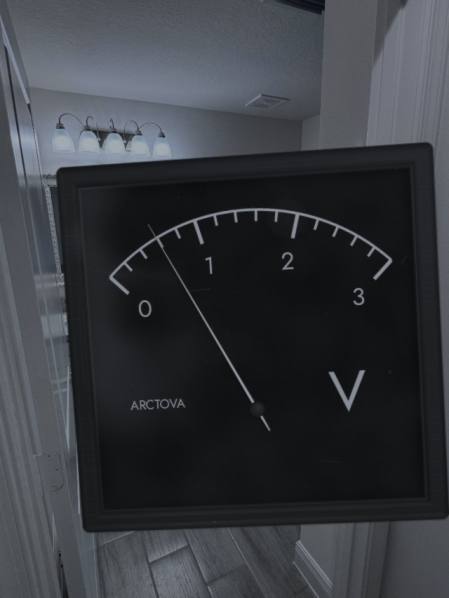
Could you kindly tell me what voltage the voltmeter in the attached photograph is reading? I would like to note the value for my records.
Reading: 0.6 V
